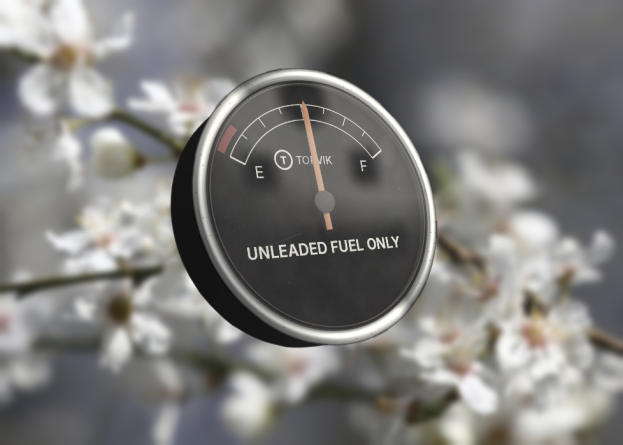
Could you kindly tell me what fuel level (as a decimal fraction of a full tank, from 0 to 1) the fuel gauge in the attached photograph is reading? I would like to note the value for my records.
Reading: 0.5
